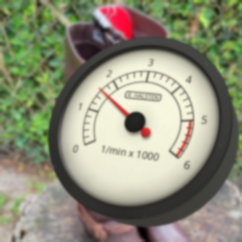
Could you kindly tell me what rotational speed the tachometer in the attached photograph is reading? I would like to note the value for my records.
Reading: 1600 rpm
